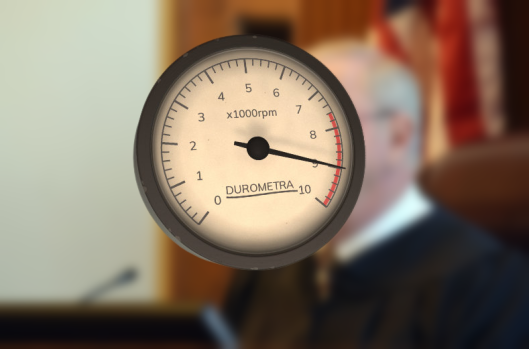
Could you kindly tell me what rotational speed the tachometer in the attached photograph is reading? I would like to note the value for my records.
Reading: 9000 rpm
